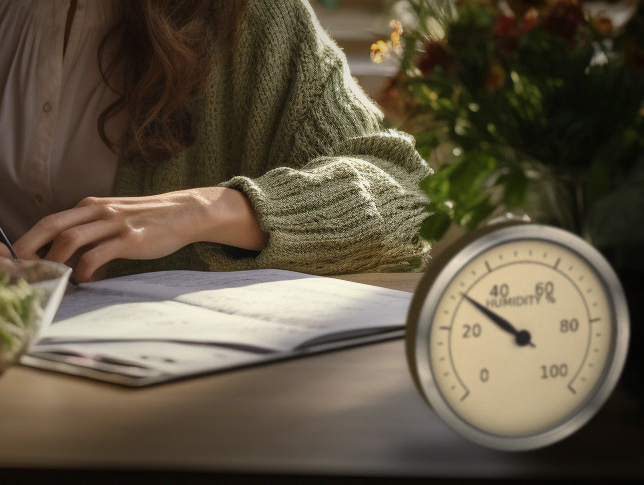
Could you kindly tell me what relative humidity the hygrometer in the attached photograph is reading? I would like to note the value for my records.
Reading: 30 %
